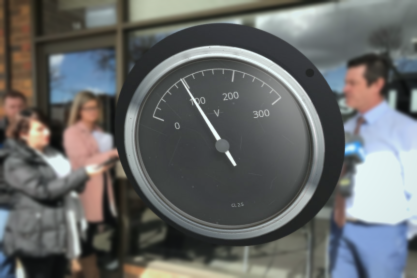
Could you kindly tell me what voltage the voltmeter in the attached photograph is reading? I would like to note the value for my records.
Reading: 100 V
